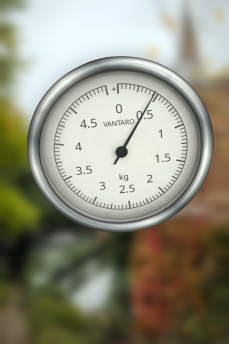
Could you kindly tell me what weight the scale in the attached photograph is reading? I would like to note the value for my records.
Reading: 0.45 kg
